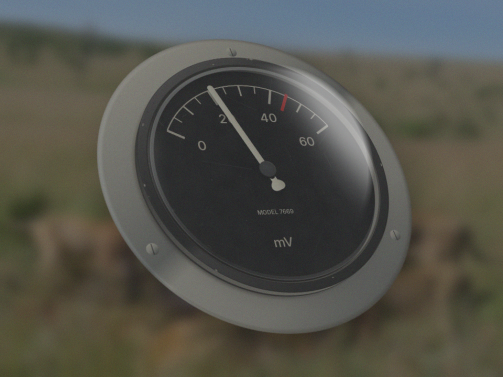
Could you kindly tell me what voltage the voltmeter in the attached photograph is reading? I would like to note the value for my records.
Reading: 20 mV
